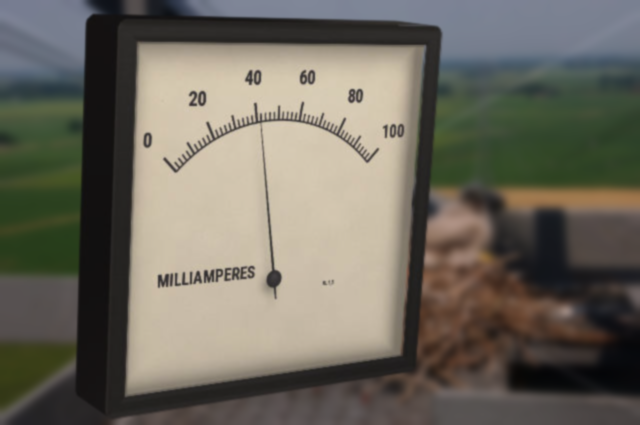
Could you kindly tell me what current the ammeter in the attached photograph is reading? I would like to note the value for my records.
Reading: 40 mA
